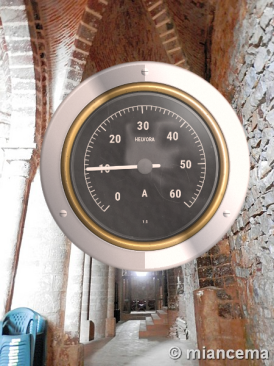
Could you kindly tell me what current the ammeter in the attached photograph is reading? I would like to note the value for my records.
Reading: 10 A
